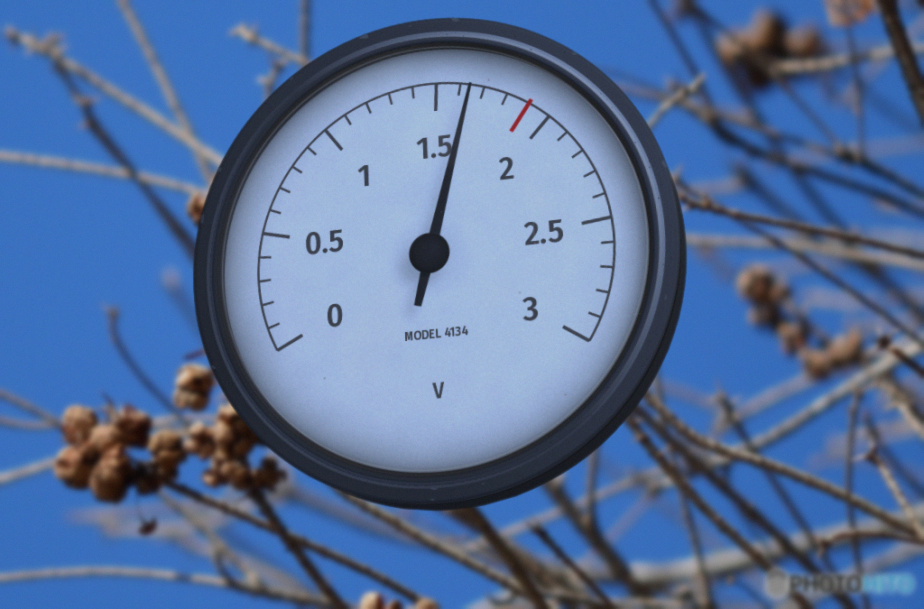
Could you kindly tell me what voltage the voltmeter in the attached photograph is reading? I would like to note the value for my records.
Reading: 1.65 V
